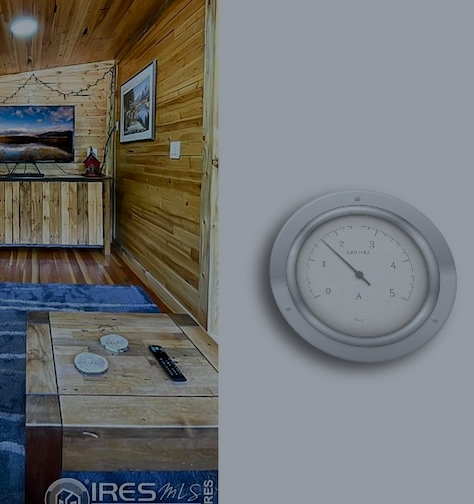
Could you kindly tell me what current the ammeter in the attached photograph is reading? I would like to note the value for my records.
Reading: 1.6 A
